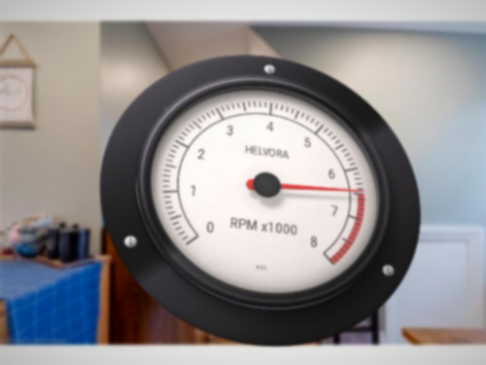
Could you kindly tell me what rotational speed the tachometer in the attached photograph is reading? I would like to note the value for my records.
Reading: 6500 rpm
